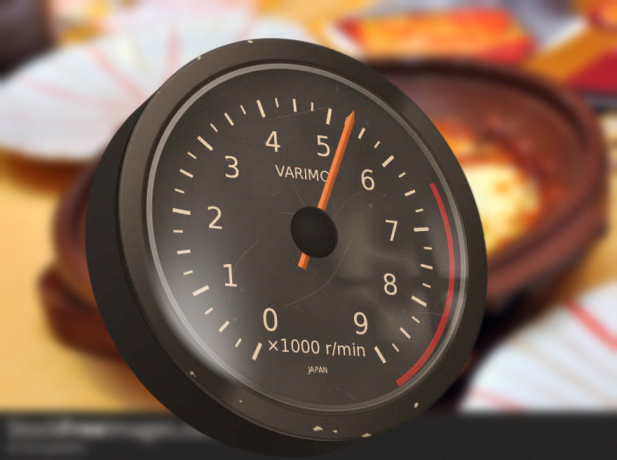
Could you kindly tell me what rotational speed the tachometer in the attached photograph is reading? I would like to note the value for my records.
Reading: 5250 rpm
